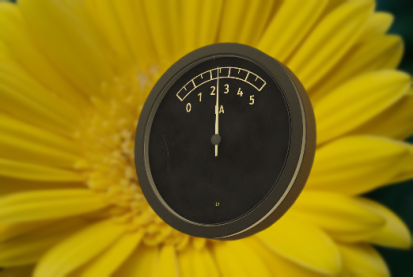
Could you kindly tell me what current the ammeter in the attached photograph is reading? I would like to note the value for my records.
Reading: 2.5 kA
